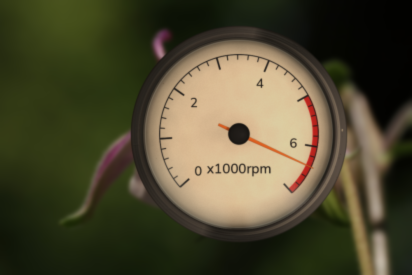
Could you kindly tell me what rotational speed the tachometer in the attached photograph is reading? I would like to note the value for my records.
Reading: 6400 rpm
